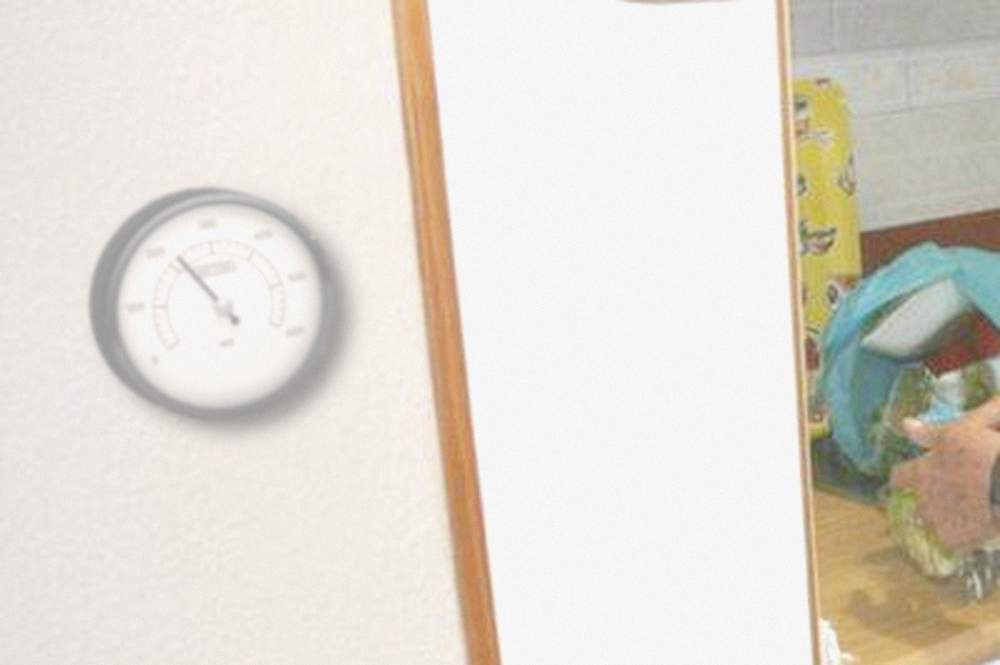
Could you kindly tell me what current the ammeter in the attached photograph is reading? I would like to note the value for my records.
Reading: 220 mA
